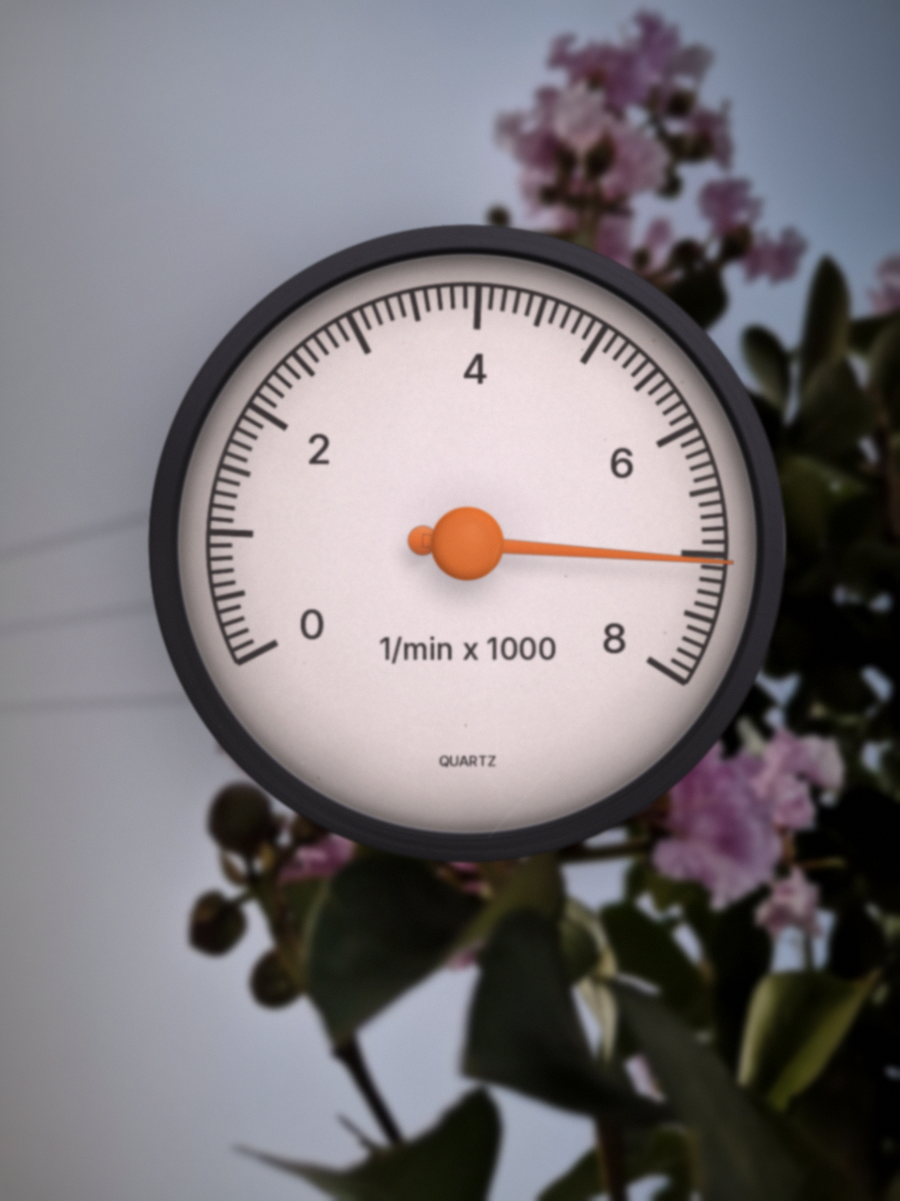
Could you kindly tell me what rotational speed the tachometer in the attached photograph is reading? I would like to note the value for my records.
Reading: 7050 rpm
